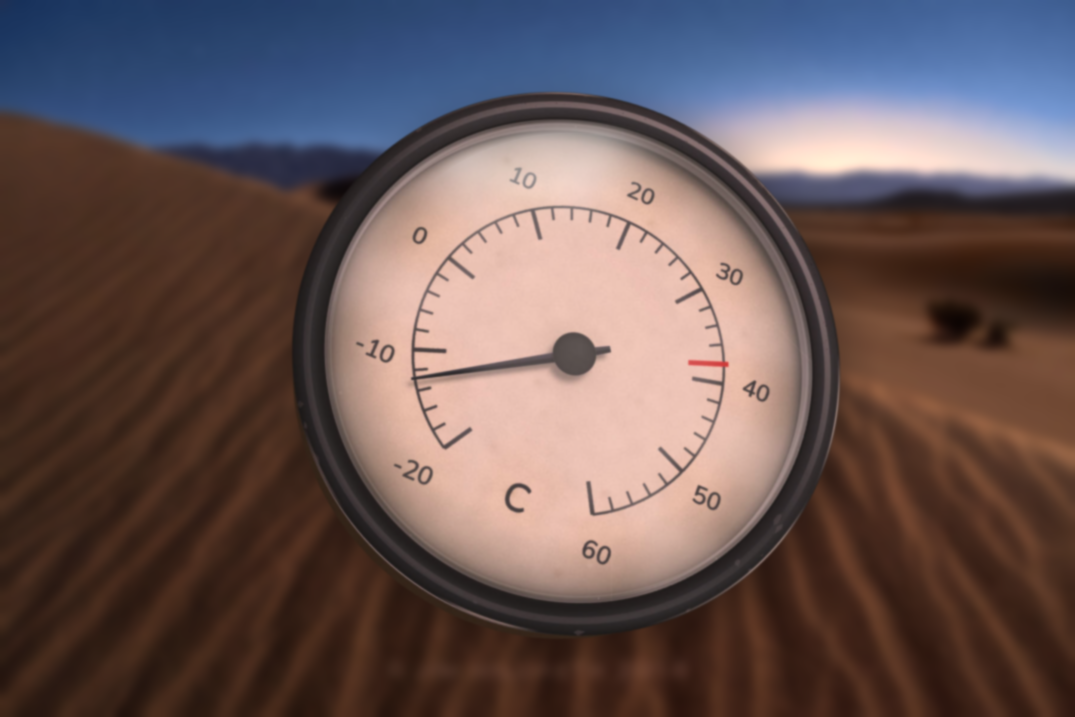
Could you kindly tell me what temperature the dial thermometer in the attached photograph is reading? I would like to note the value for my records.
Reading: -13 °C
